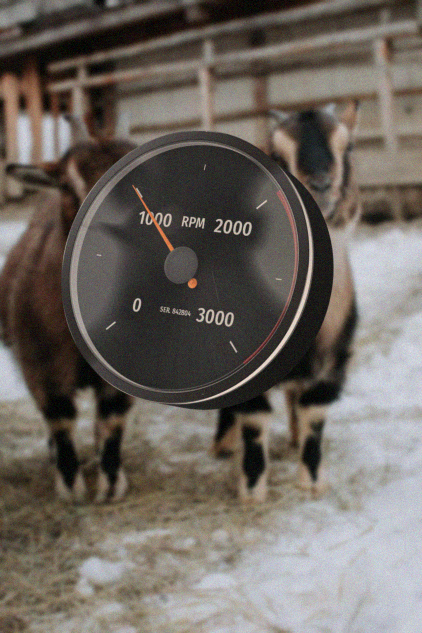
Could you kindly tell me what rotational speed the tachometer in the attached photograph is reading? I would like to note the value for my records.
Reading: 1000 rpm
